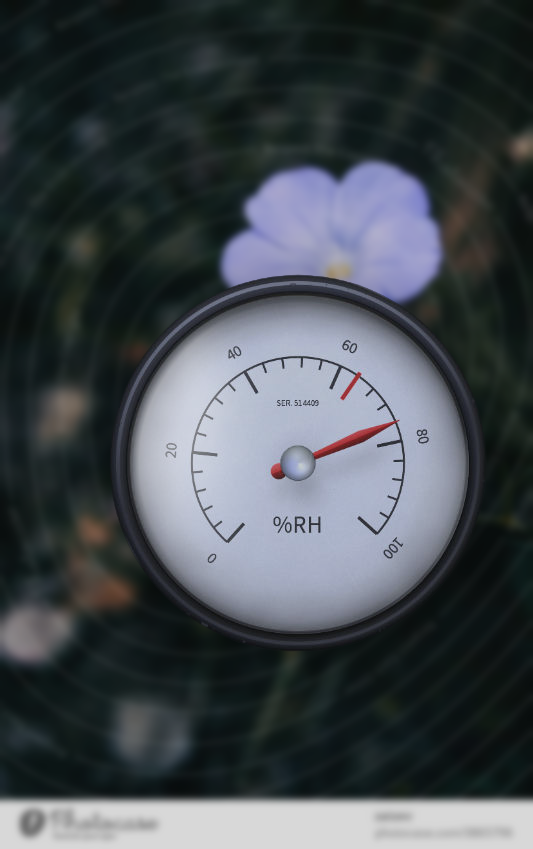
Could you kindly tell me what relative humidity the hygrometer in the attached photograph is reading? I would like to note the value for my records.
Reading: 76 %
